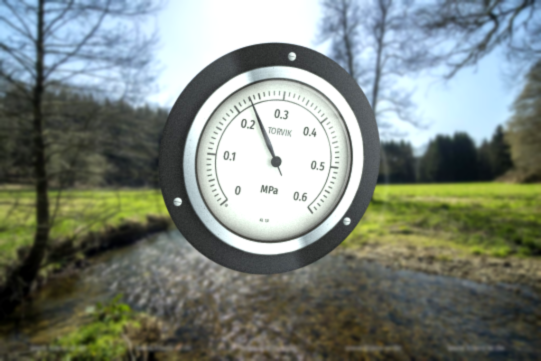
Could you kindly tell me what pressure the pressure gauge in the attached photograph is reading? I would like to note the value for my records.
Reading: 0.23 MPa
